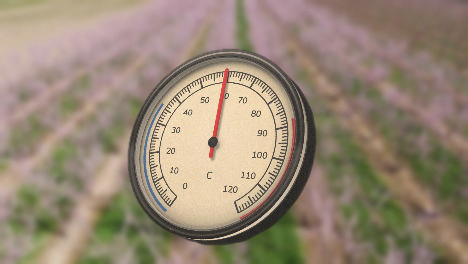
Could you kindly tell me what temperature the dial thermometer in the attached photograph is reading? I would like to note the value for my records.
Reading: 60 °C
